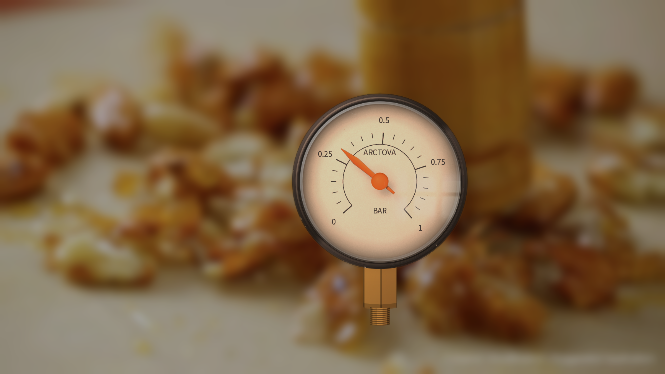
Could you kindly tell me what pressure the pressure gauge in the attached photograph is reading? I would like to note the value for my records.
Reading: 0.3 bar
